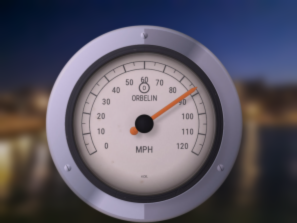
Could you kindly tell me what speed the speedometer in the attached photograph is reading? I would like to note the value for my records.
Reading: 87.5 mph
